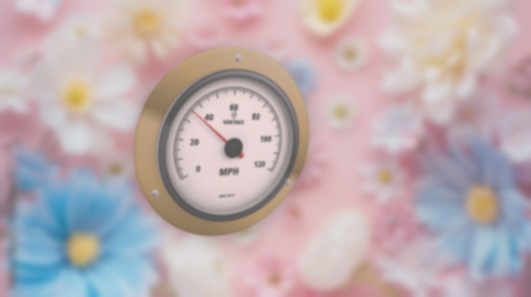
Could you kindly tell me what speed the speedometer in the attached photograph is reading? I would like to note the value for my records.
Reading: 35 mph
